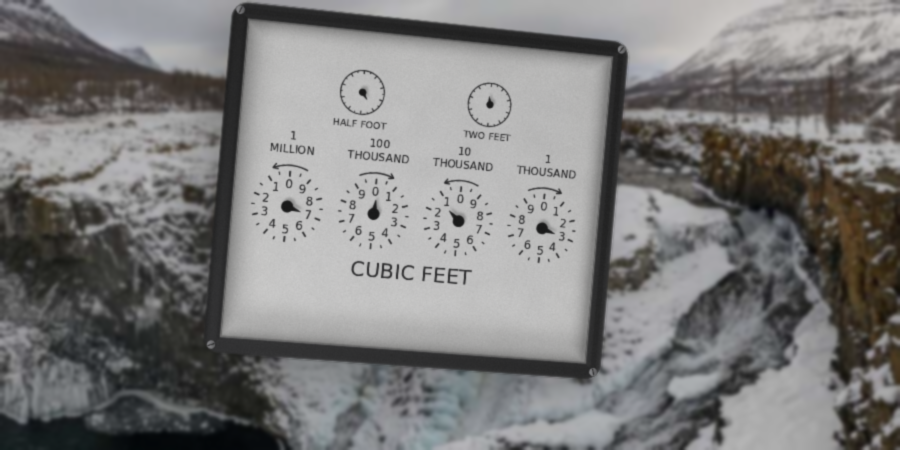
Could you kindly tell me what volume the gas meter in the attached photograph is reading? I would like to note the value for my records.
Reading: 701300 ft³
